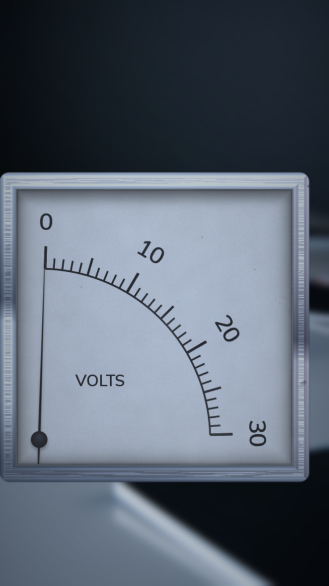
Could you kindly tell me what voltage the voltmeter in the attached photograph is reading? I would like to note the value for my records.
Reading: 0 V
